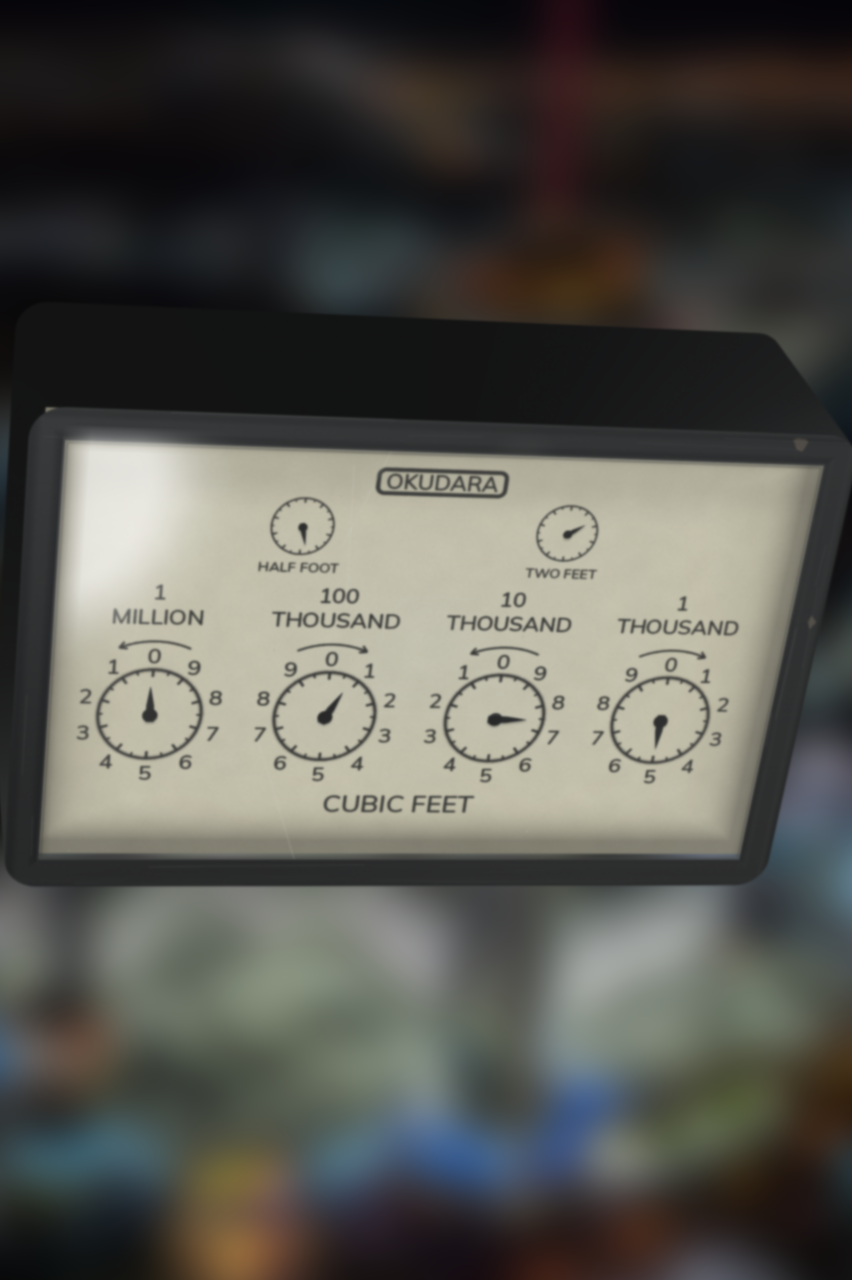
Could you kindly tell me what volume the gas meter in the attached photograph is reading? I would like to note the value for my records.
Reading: 7500 ft³
